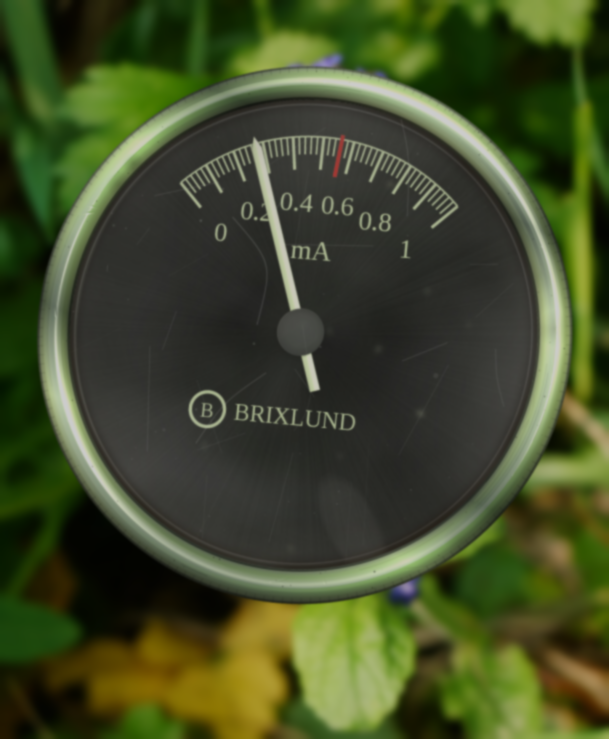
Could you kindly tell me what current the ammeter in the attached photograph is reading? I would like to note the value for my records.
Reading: 0.28 mA
